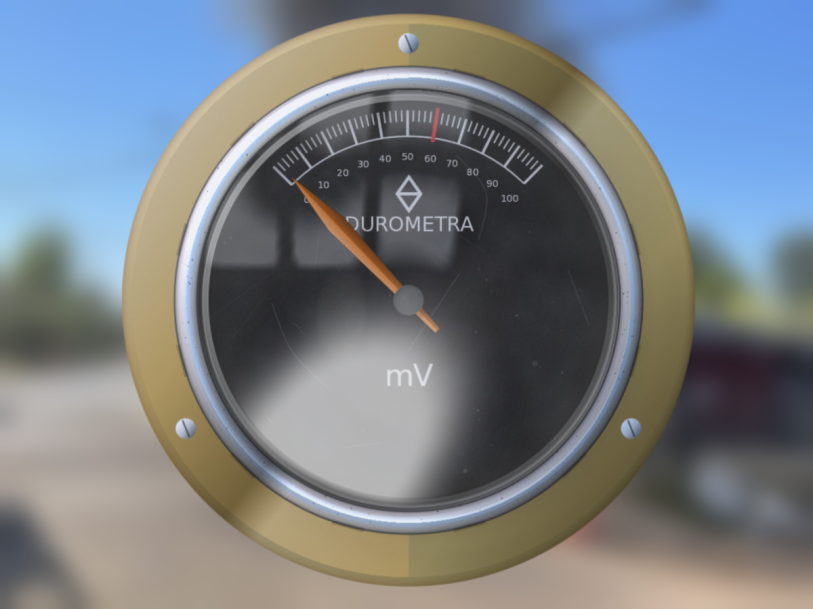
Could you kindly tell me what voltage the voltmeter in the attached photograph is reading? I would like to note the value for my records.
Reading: 2 mV
